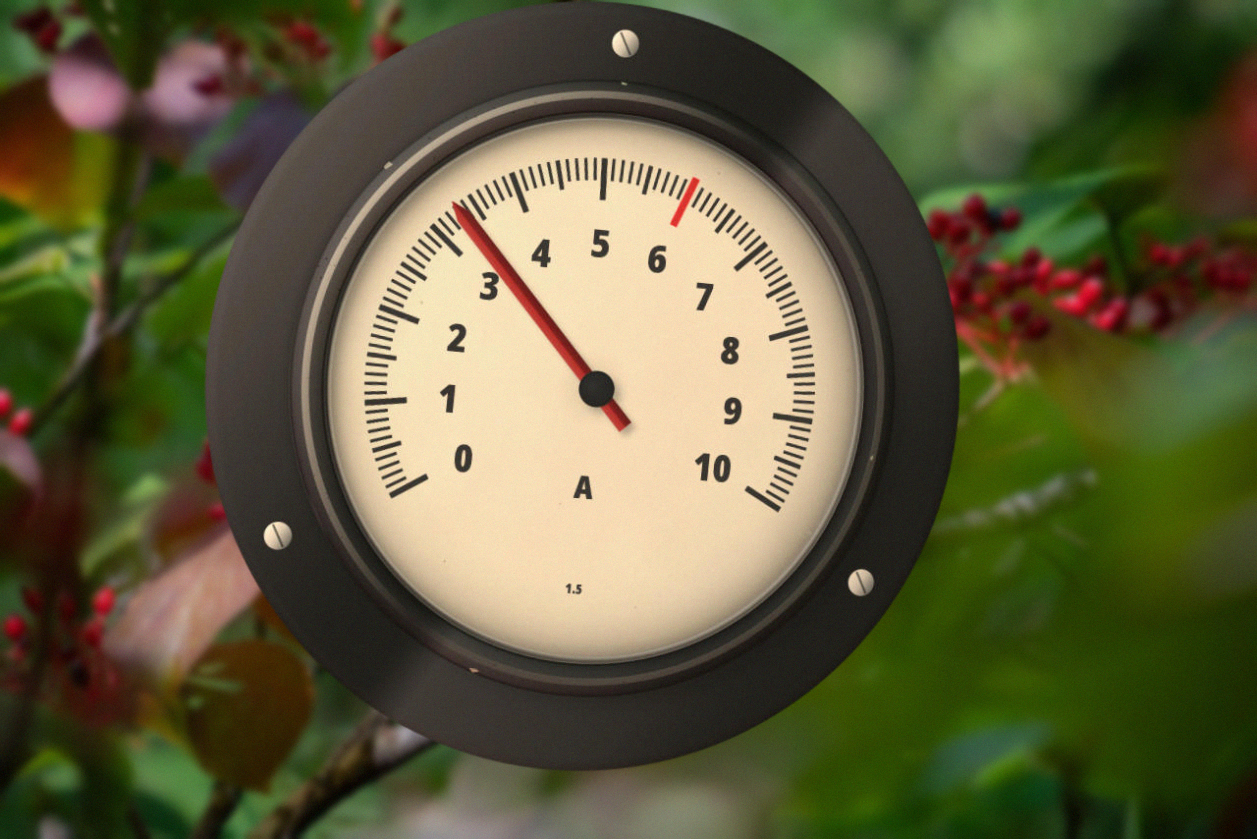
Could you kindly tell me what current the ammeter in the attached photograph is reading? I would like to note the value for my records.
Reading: 3.3 A
